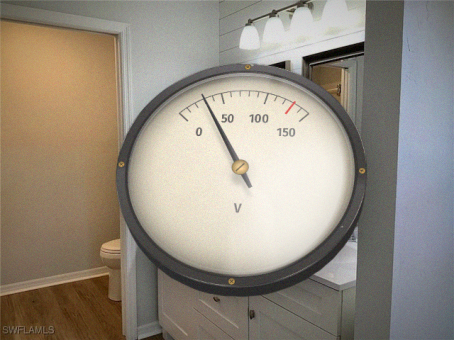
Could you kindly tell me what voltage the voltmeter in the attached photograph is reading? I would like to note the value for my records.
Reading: 30 V
